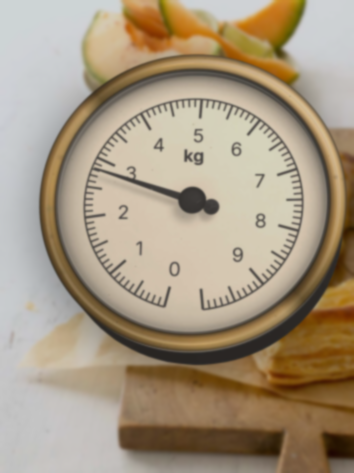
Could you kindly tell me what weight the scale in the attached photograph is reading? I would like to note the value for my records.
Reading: 2.8 kg
